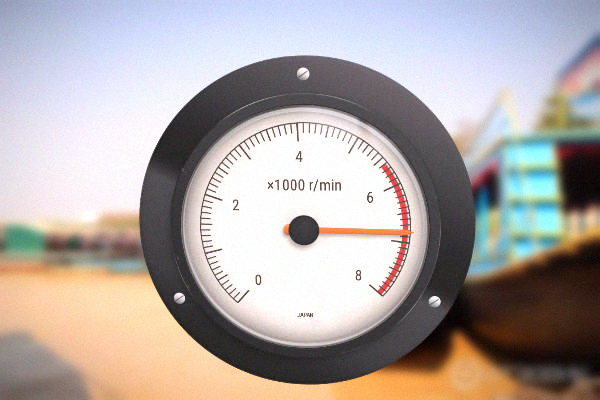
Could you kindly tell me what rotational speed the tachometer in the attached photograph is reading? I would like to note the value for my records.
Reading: 6800 rpm
